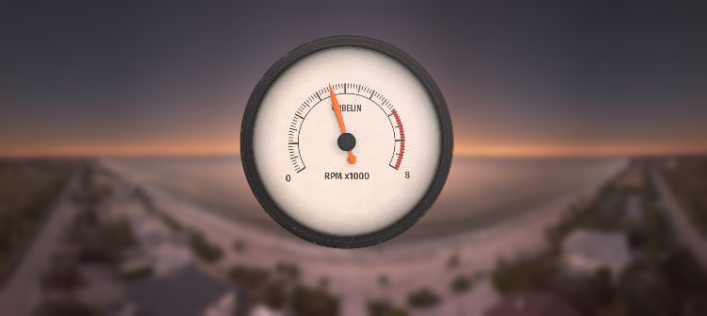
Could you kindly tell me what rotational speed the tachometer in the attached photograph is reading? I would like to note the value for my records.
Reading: 3500 rpm
